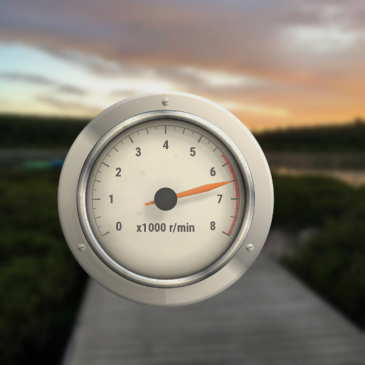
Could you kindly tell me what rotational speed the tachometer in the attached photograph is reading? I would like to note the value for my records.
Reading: 6500 rpm
